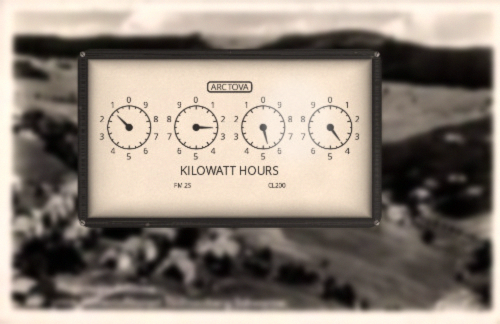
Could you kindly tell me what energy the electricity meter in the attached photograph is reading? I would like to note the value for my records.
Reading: 1254 kWh
